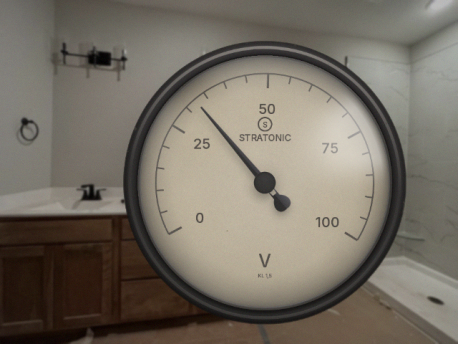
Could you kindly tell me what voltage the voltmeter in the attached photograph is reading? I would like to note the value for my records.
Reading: 32.5 V
